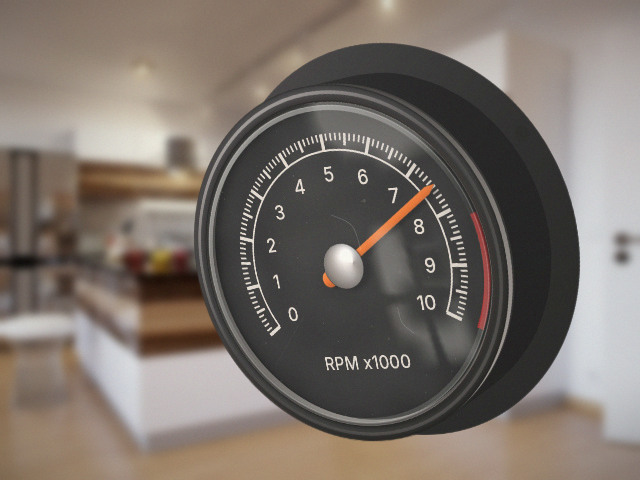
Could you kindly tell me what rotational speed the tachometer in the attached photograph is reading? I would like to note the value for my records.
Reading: 7500 rpm
